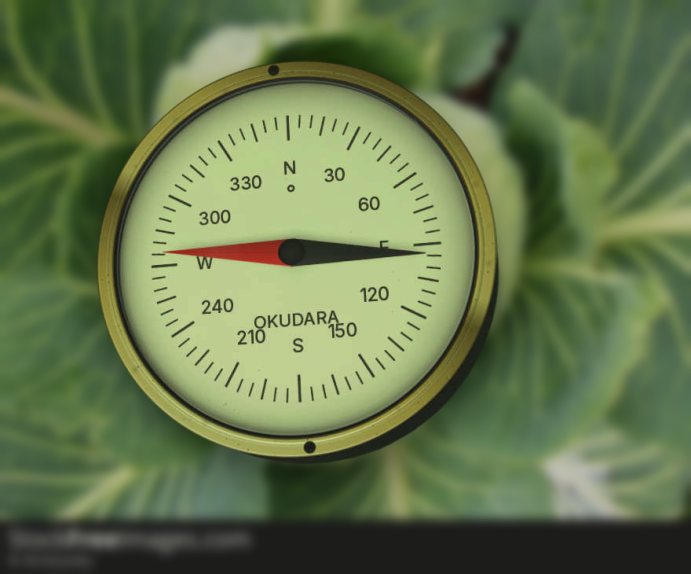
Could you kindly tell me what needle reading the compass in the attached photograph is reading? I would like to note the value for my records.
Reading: 275 °
